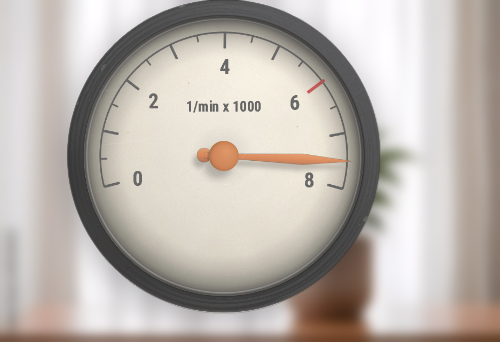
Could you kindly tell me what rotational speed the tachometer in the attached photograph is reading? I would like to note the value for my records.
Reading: 7500 rpm
